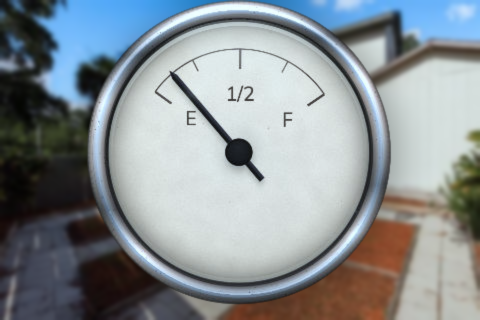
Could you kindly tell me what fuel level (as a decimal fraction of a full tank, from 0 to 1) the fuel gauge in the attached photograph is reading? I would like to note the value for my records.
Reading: 0.125
